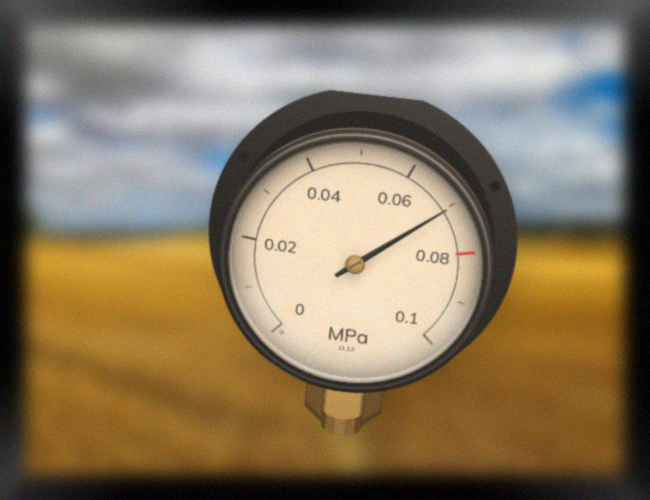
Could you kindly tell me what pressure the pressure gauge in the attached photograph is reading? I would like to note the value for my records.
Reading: 0.07 MPa
